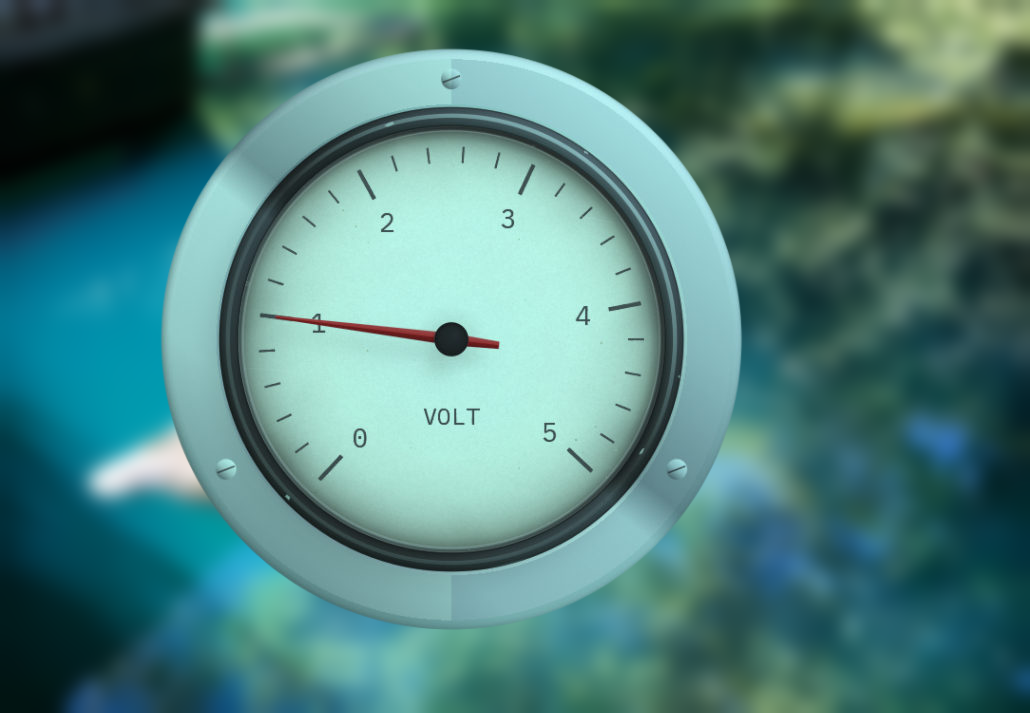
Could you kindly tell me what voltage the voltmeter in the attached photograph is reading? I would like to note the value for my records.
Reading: 1 V
